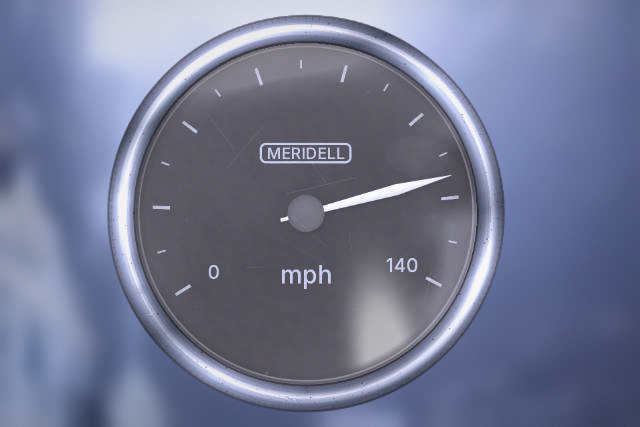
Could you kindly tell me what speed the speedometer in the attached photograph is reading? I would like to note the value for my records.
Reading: 115 mph
